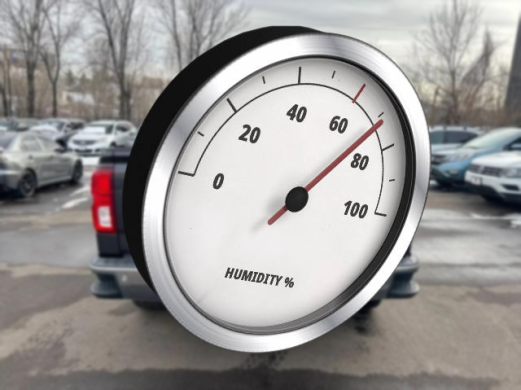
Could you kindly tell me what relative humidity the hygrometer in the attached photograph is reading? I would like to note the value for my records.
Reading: 70 %
